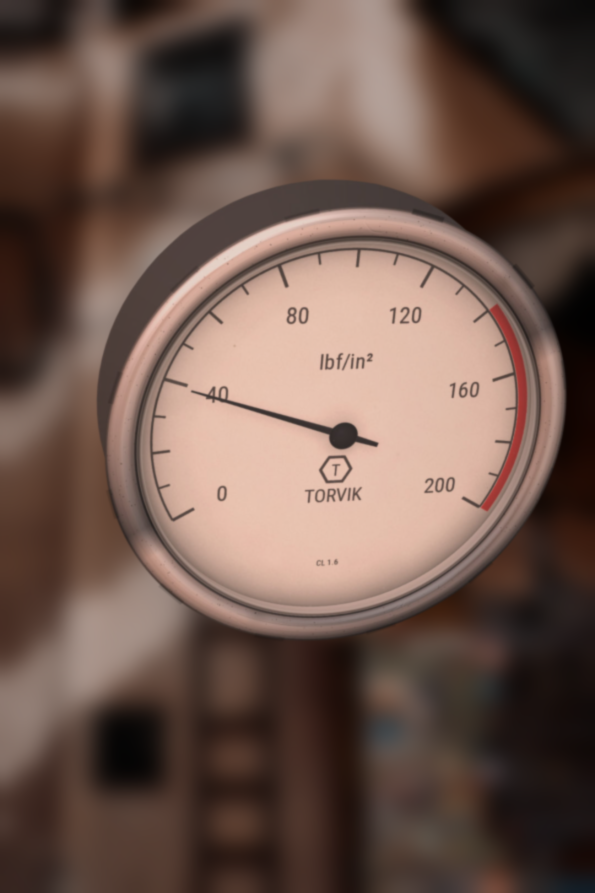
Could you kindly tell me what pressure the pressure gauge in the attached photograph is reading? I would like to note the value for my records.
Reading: 40 psi
